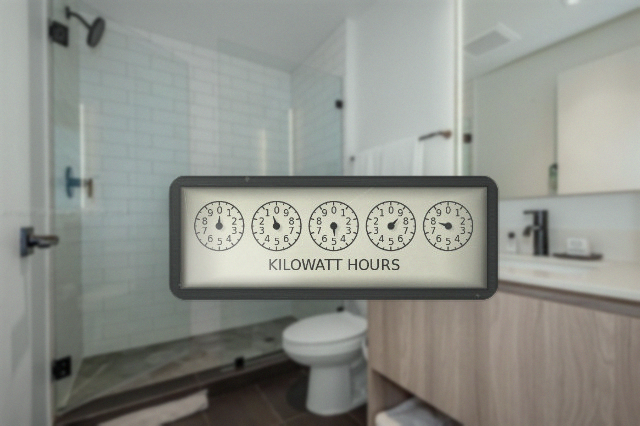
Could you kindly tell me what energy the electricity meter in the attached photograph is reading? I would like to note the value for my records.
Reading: 488 kWh
